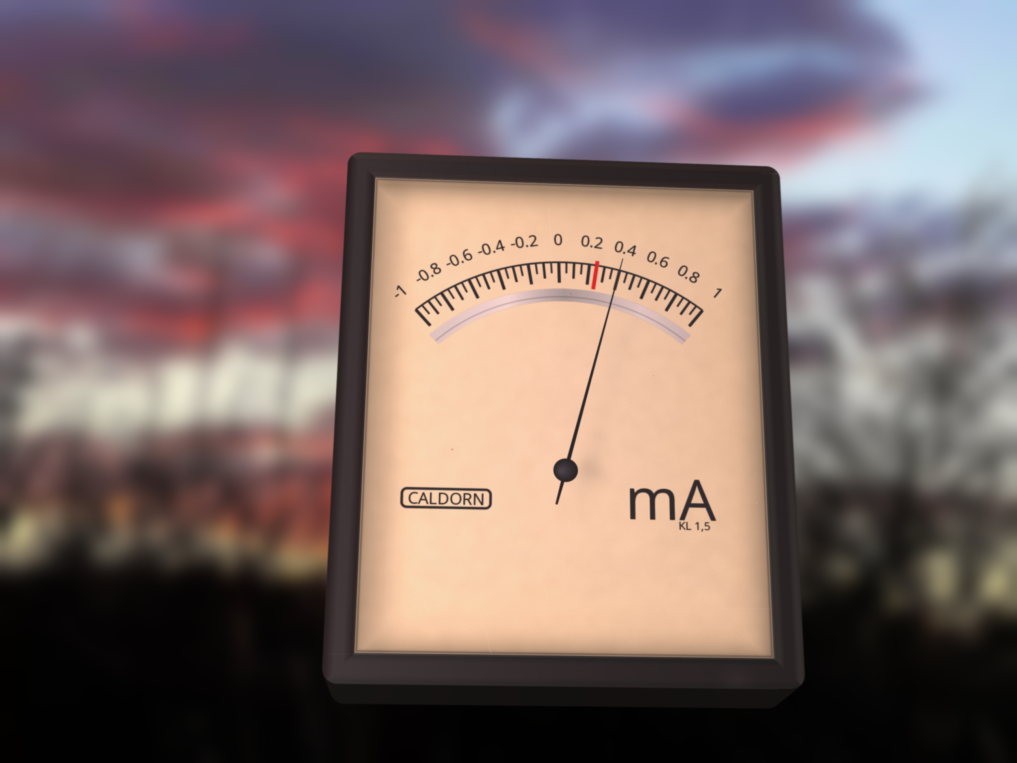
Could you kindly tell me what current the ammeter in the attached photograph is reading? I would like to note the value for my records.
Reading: 0.4 mA
